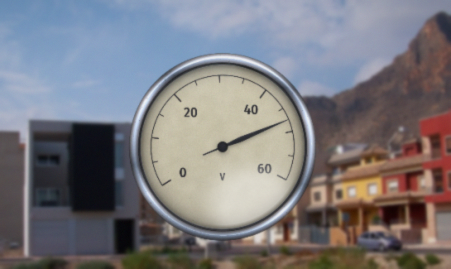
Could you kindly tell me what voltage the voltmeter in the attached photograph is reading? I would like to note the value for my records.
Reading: 47.5 V
